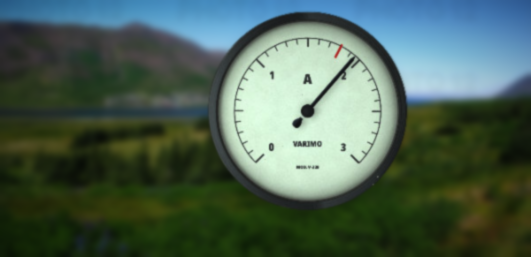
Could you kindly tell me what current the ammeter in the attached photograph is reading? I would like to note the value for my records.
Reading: 1.95 A
